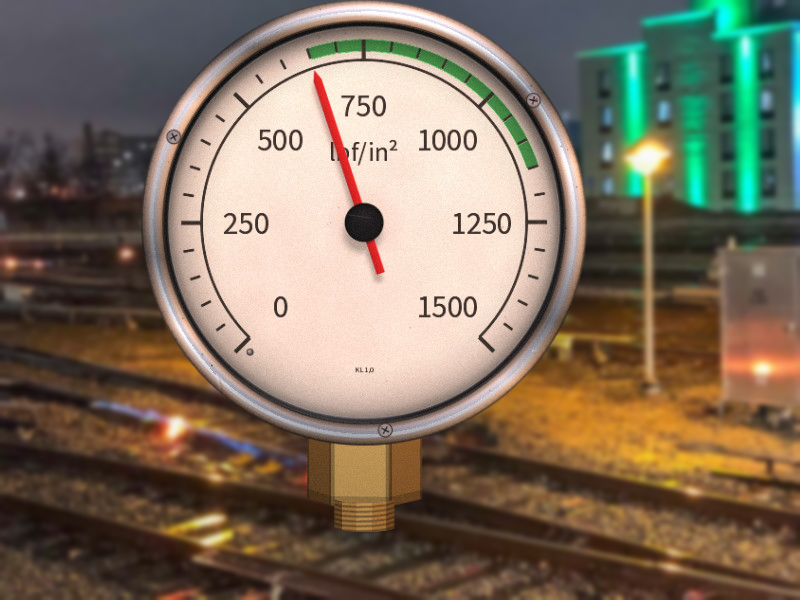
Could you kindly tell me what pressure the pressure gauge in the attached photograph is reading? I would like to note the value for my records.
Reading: 650 psi
